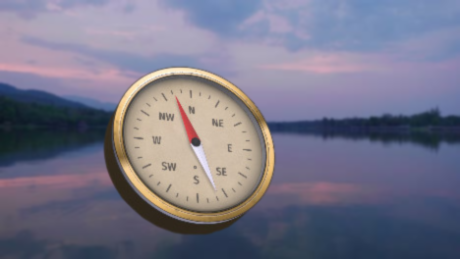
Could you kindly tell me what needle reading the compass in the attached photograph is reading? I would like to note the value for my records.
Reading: 340 °
